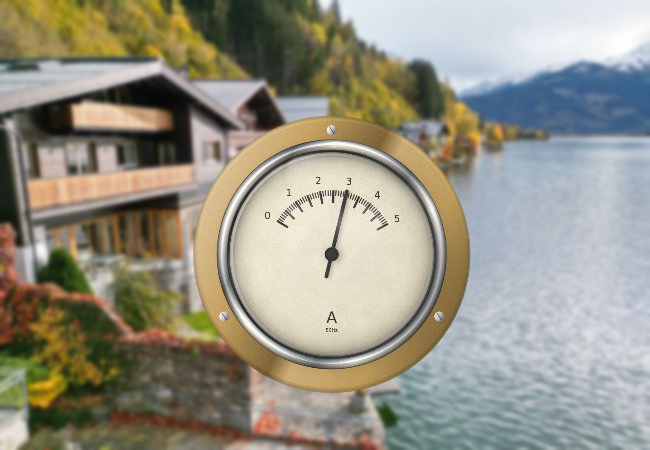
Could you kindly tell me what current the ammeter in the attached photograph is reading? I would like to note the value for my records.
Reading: 3 A
